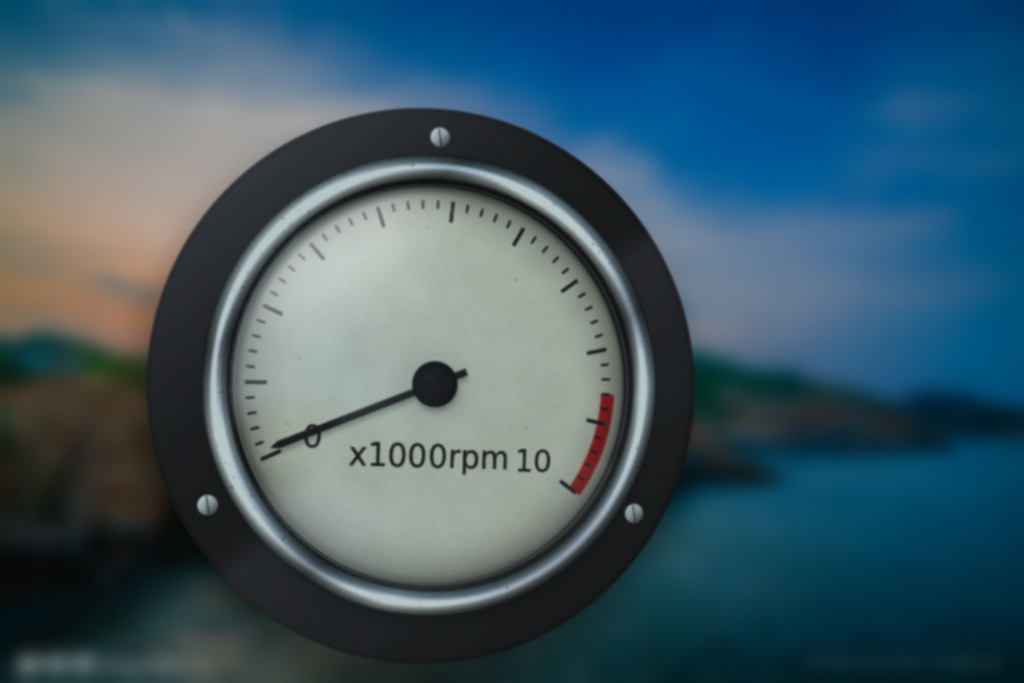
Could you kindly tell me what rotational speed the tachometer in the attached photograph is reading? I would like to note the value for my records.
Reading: 100 rpm
